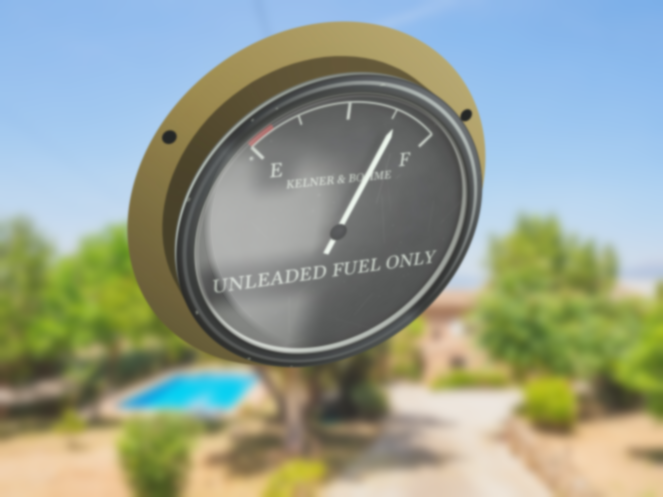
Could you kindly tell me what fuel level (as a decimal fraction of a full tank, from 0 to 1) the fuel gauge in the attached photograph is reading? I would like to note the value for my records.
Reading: 0.75
